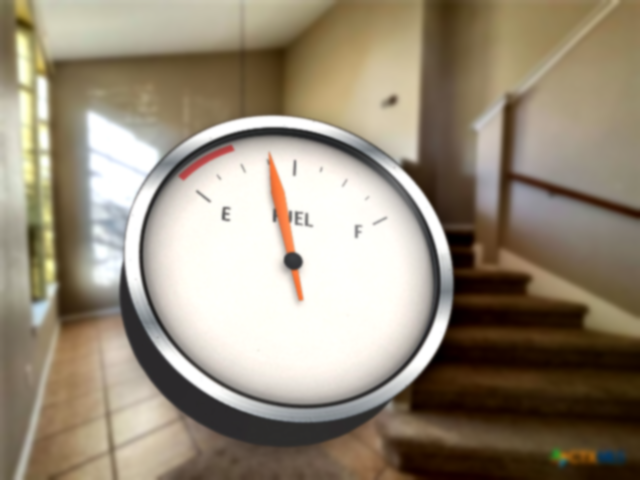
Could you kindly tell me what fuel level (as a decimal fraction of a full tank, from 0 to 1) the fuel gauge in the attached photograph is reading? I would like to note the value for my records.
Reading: 0.375
